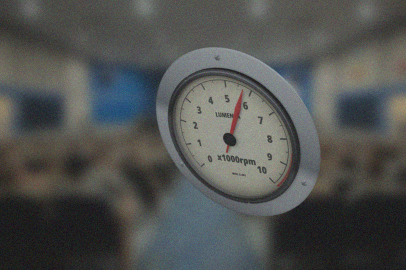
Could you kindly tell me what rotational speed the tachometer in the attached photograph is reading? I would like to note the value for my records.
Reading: 5750 rpm
